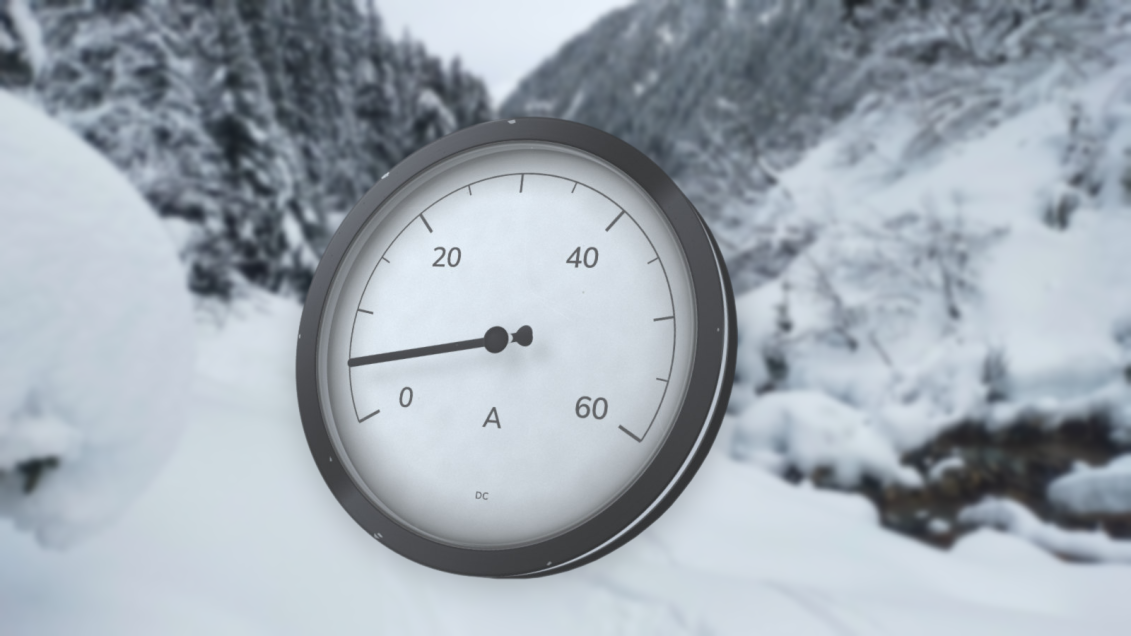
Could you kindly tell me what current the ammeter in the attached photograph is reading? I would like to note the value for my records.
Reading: 5 A
